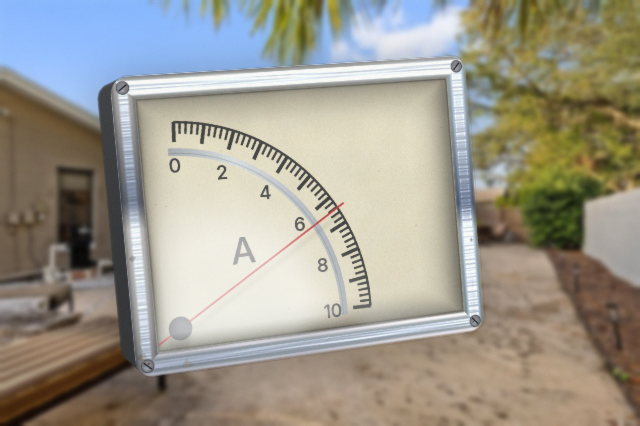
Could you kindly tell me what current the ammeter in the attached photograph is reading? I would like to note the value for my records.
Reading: 6.4 A
